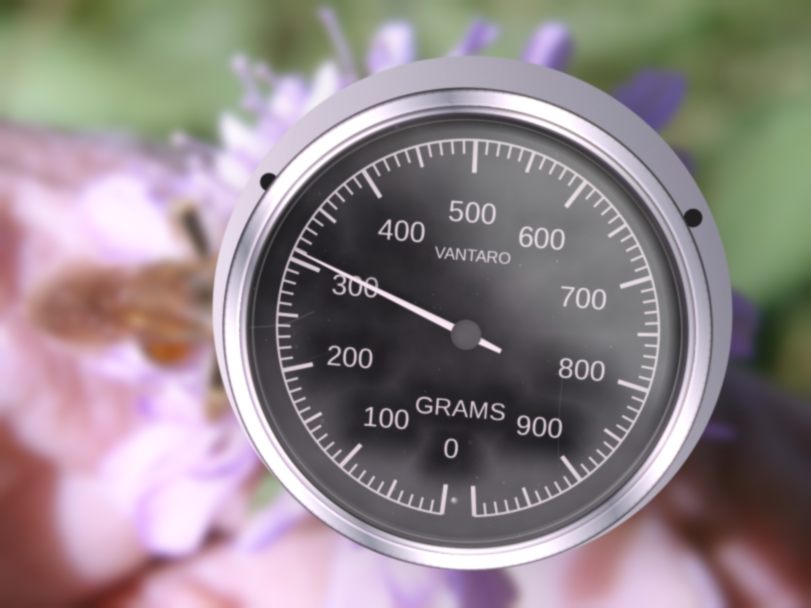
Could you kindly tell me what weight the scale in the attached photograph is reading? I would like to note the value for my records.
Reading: 310 g
